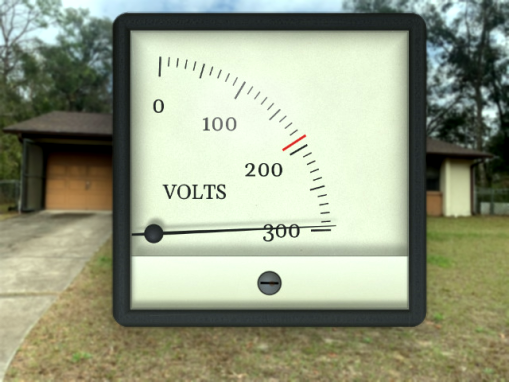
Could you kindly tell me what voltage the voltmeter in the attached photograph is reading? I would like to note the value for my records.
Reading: 295 V
